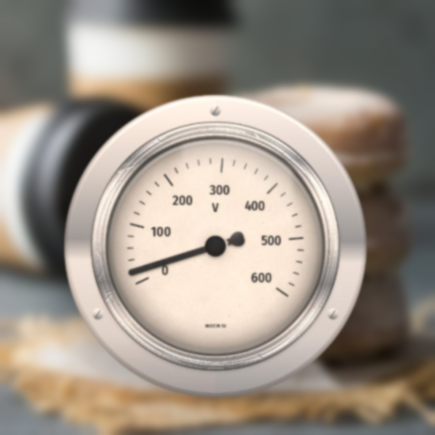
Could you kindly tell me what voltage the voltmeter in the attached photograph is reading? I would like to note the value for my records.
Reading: 20 V
